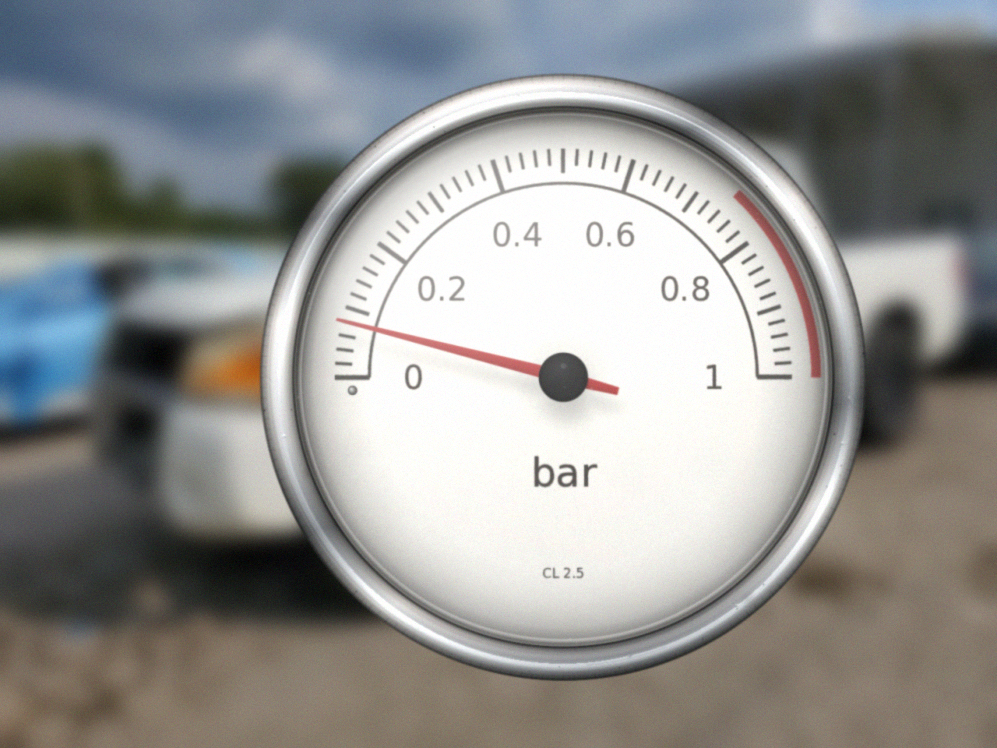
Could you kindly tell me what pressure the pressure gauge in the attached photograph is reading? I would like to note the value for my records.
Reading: 0.08 bar
